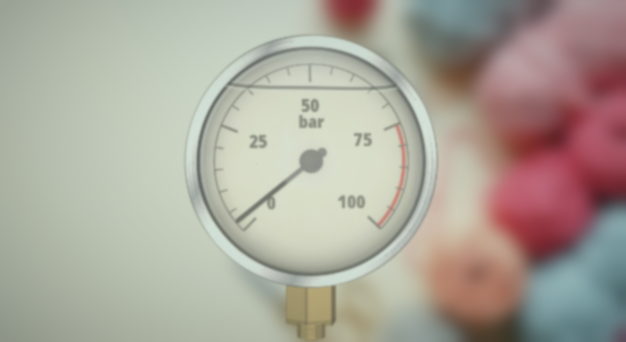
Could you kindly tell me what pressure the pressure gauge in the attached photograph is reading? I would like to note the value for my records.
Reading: 2.5 bar
